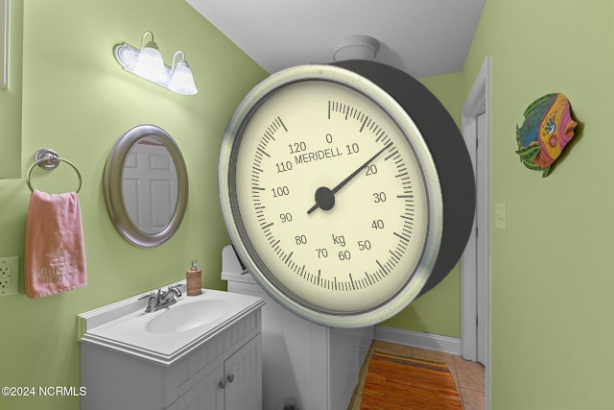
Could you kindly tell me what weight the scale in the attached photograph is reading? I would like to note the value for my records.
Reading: 18 kg
